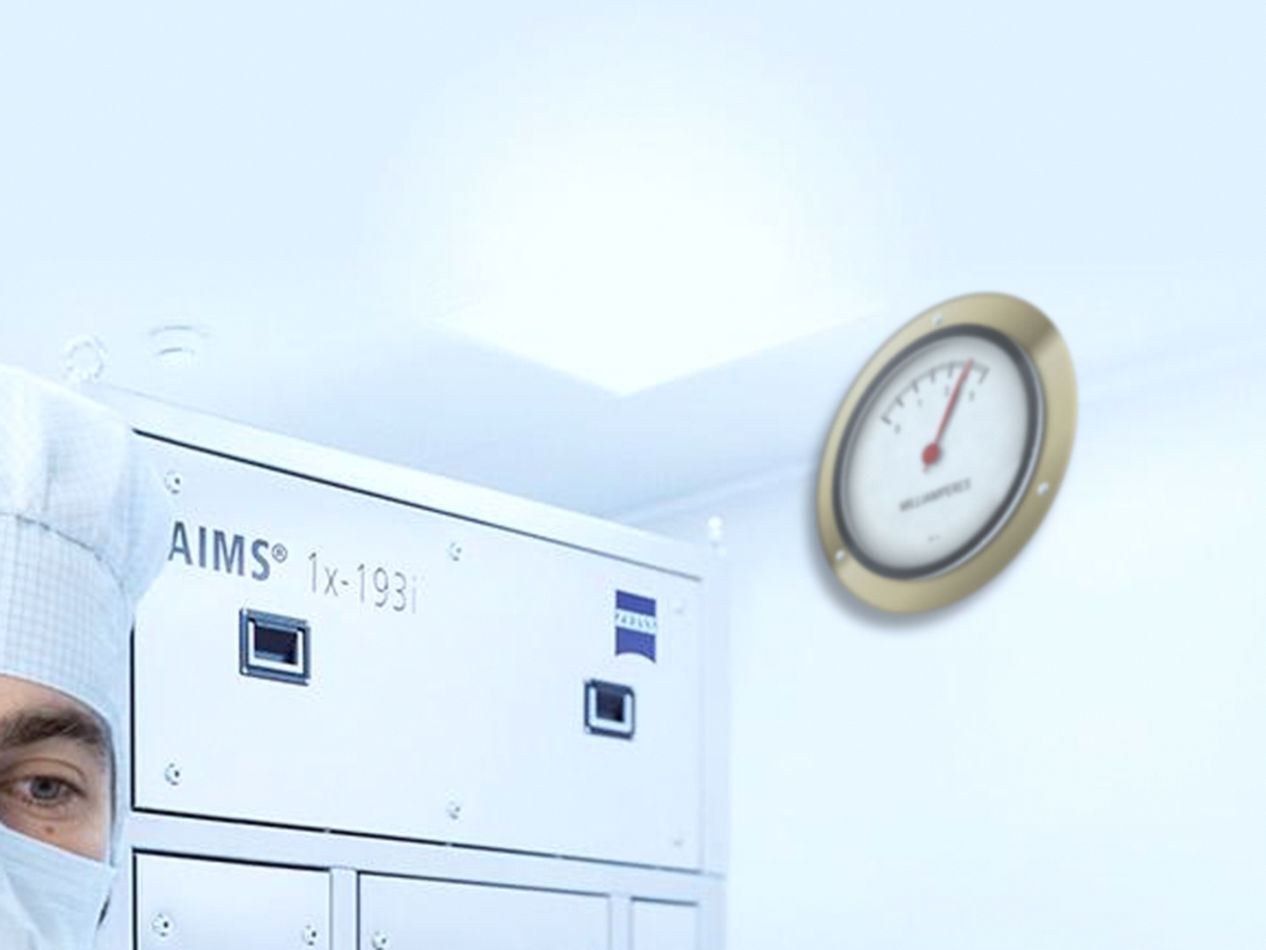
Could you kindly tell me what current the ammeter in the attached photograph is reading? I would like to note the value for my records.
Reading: 2.5 mA
